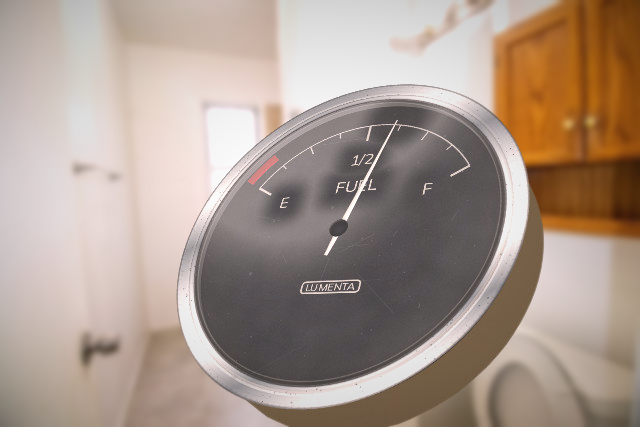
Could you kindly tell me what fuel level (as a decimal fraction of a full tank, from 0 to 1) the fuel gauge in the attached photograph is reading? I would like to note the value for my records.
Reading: 0.625
